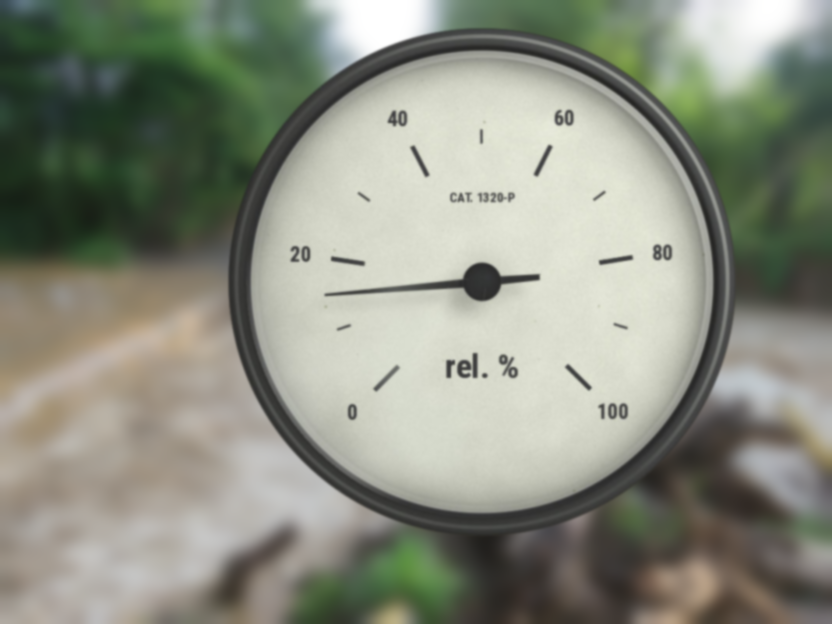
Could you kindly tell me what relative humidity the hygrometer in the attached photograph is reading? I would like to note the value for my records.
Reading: 15 %
